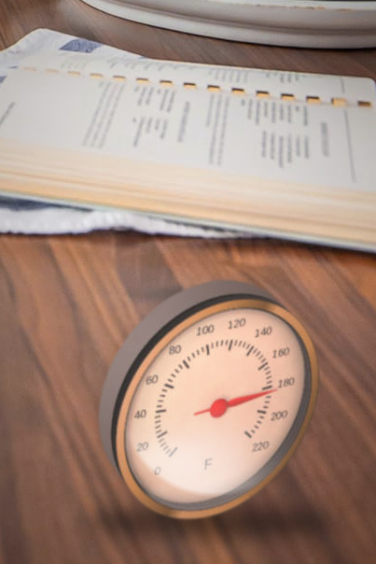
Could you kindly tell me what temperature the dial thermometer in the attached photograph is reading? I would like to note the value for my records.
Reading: 180 °F
